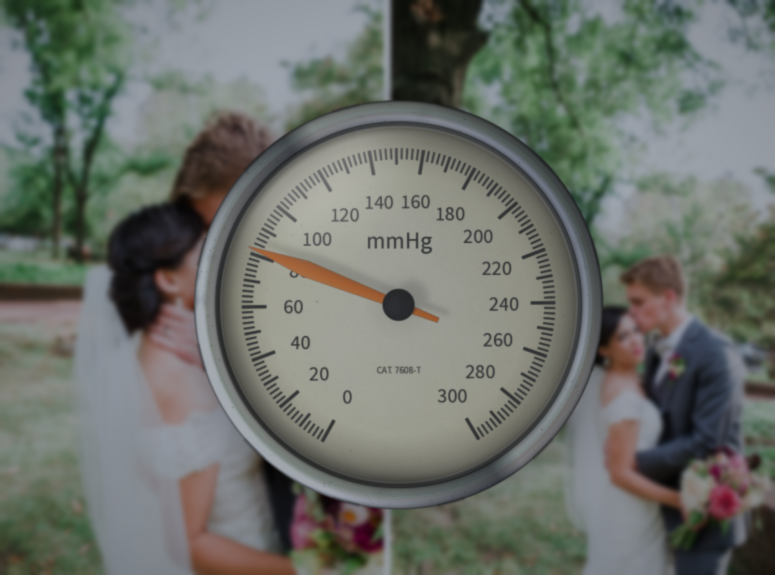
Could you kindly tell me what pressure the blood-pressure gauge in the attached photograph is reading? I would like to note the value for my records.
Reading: 82 mmHg
